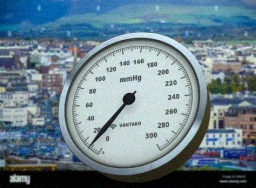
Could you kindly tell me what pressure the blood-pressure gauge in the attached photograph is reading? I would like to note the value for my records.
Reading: 10 mmHg
